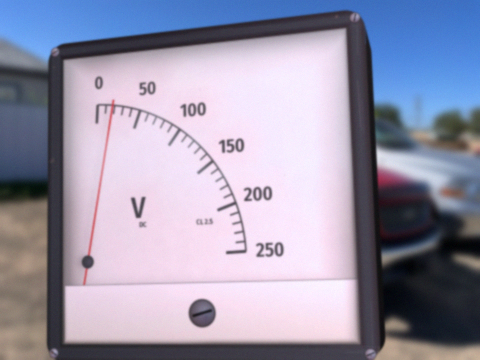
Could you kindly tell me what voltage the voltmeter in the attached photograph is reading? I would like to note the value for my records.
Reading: 20 V
